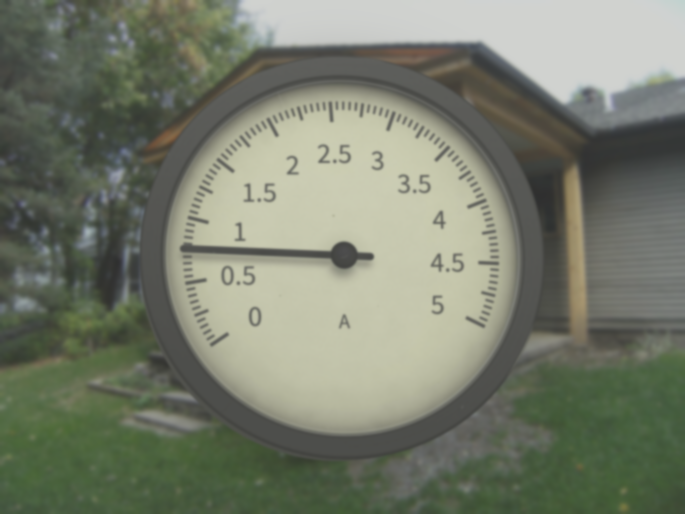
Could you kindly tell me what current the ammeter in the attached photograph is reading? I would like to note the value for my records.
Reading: 0.75 A
